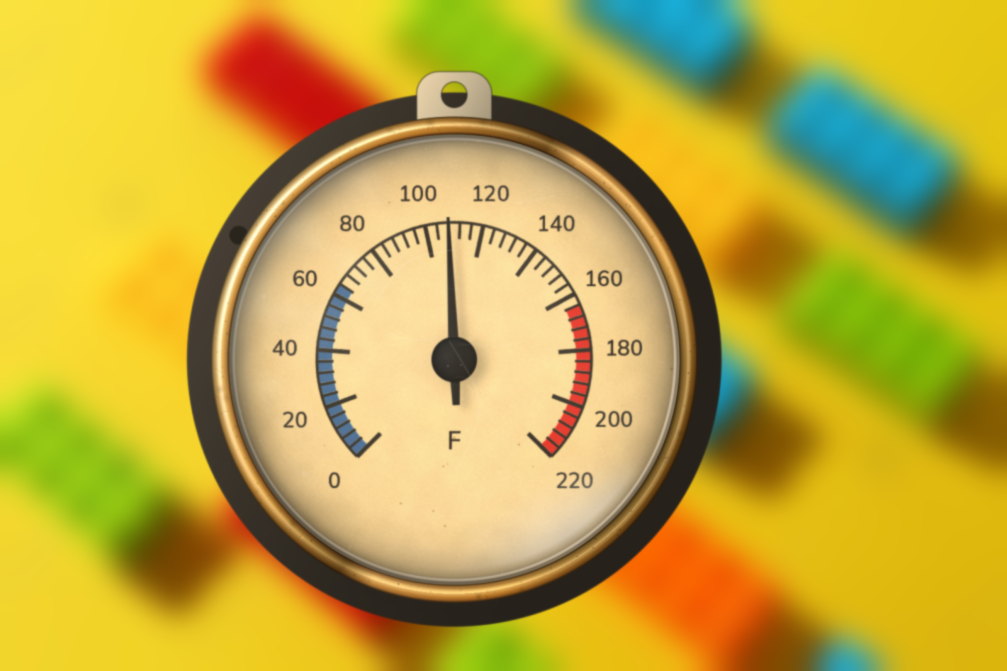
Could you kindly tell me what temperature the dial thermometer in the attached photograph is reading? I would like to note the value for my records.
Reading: 108 °F
